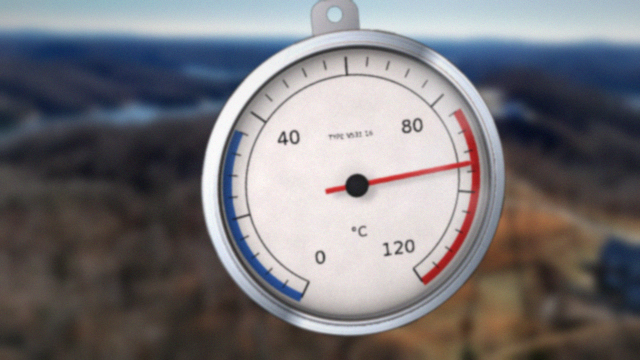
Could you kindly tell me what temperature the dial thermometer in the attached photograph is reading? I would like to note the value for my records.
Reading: 94 °C
